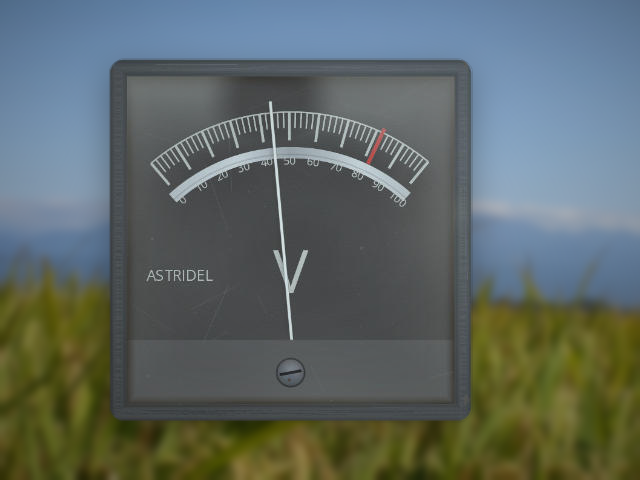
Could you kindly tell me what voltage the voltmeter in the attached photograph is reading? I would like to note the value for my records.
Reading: 44 V
